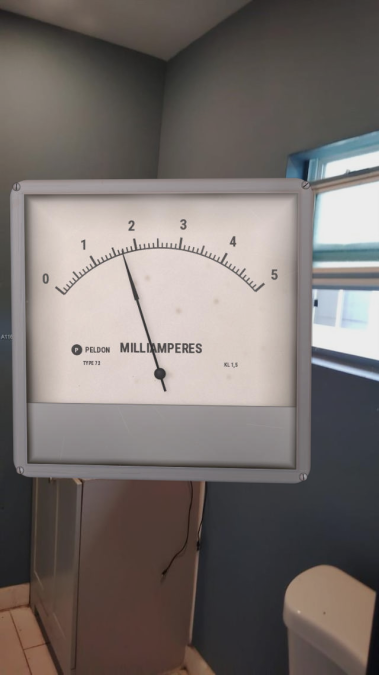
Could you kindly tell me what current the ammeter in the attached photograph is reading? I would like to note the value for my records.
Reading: 1.7 mA
